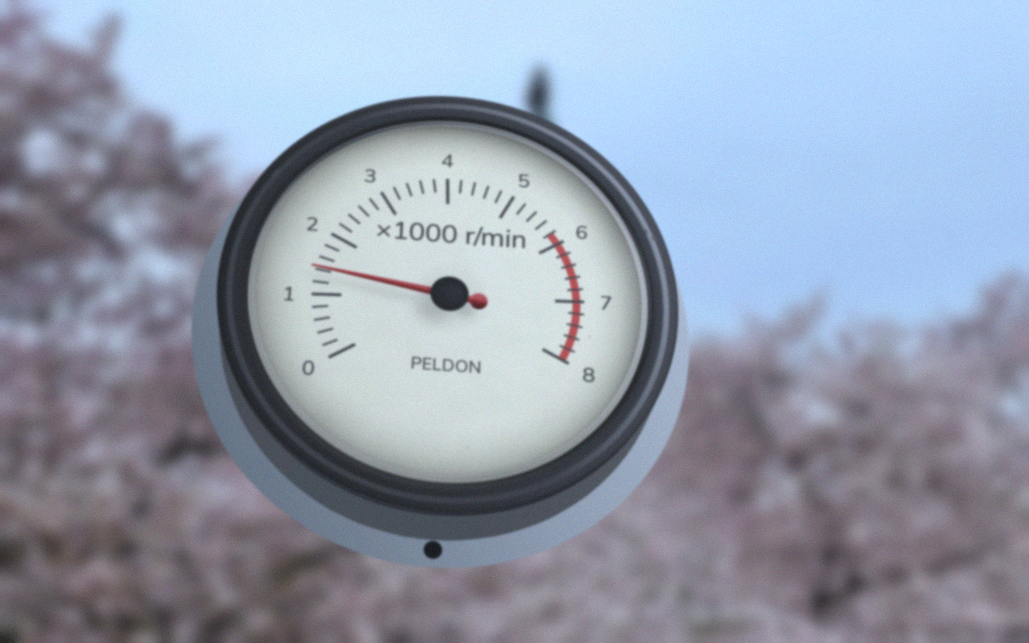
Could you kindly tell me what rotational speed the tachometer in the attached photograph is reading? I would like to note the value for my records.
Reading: 1400 rpm
